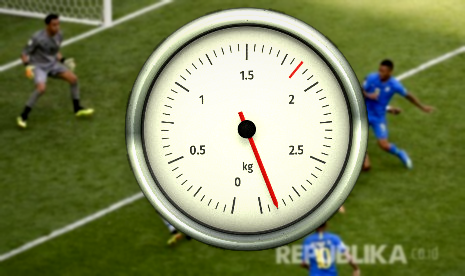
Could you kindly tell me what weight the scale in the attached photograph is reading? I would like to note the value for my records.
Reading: 2.9 kg
